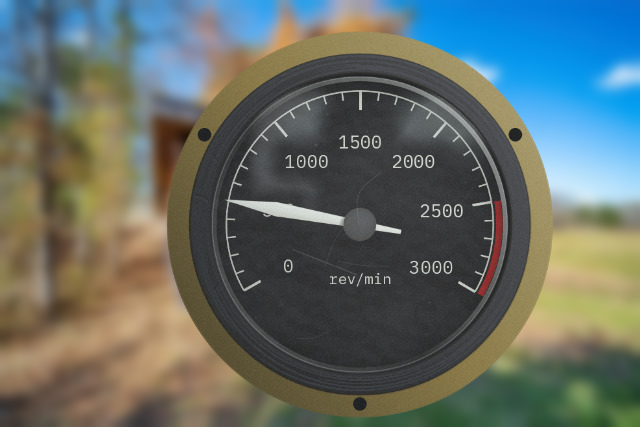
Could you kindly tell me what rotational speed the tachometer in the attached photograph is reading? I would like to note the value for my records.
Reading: 500 rpm
